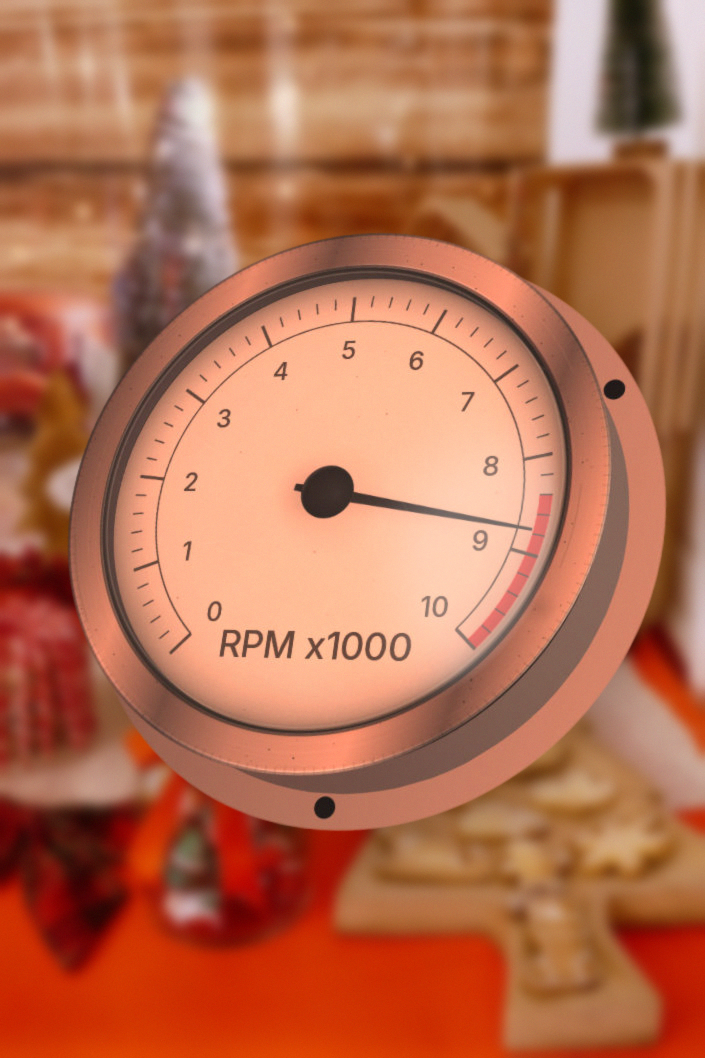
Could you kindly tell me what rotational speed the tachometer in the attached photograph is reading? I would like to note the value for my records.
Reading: 8800 rpm
